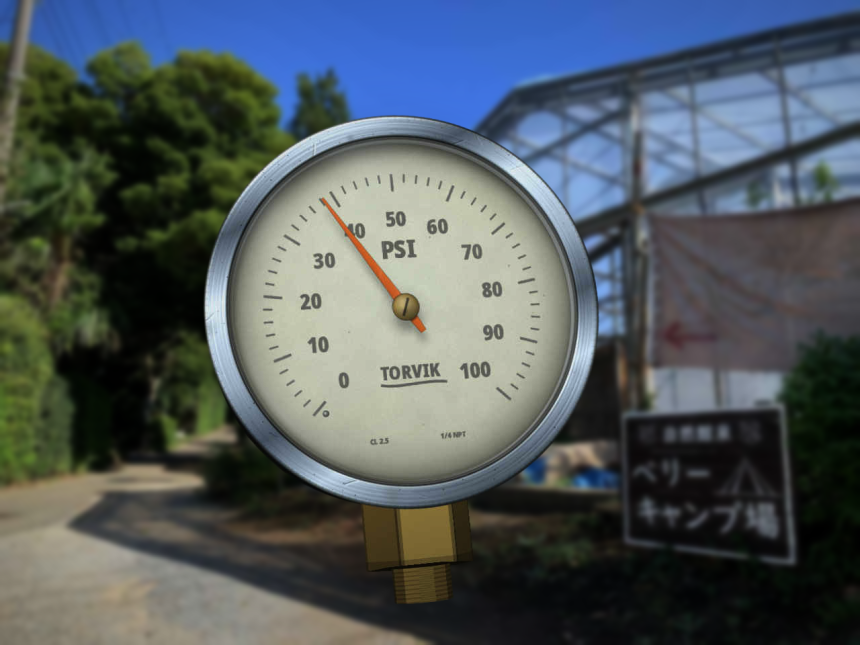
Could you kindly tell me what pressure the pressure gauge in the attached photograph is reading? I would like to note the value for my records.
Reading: 38 psi
